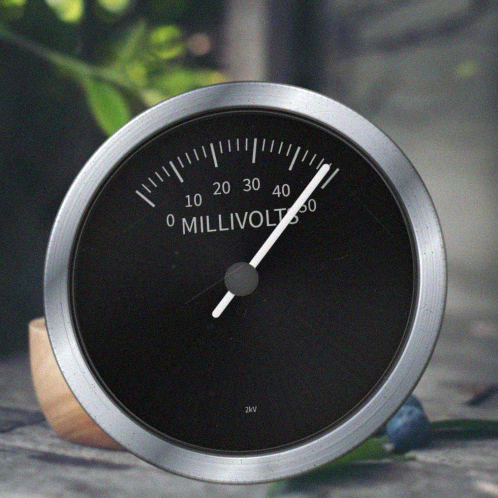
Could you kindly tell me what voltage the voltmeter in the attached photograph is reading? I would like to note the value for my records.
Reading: 48 mV
